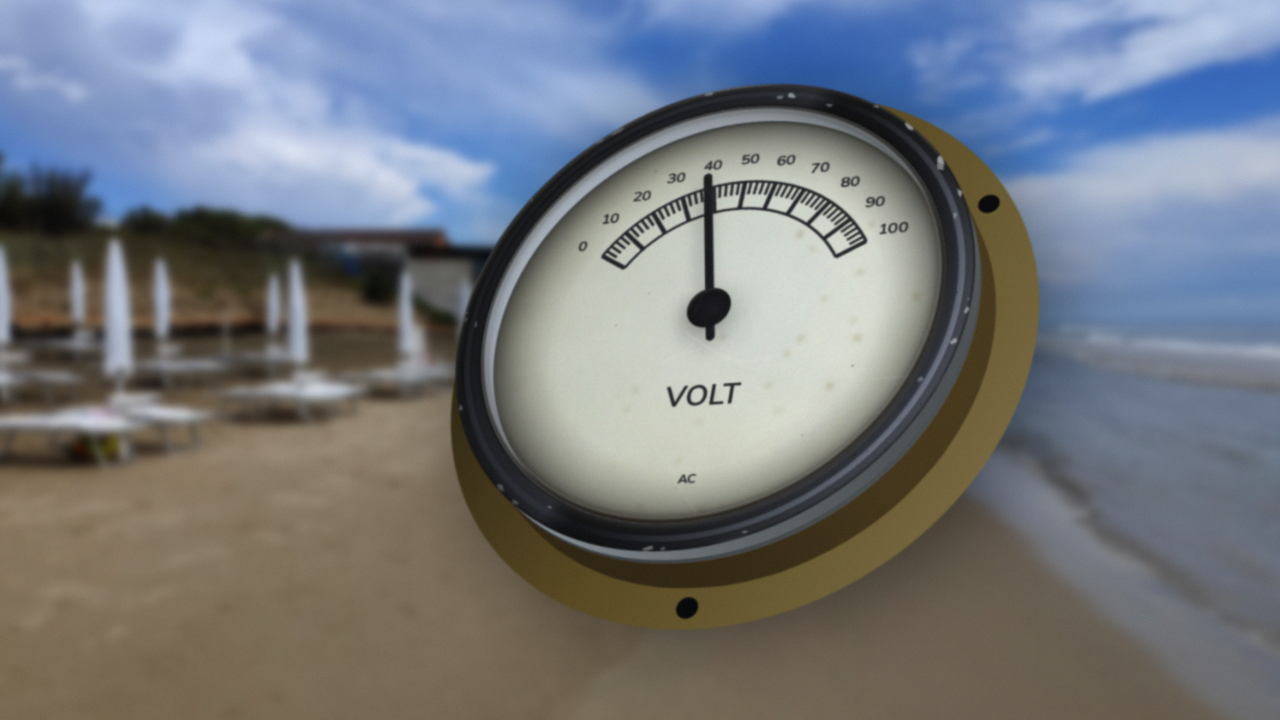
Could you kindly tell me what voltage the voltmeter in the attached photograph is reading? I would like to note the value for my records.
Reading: 40 V
